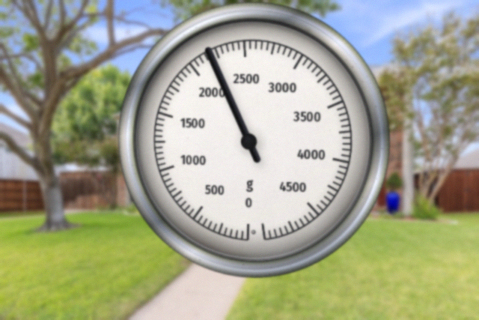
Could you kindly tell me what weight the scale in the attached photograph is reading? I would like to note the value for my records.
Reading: 2200 g
